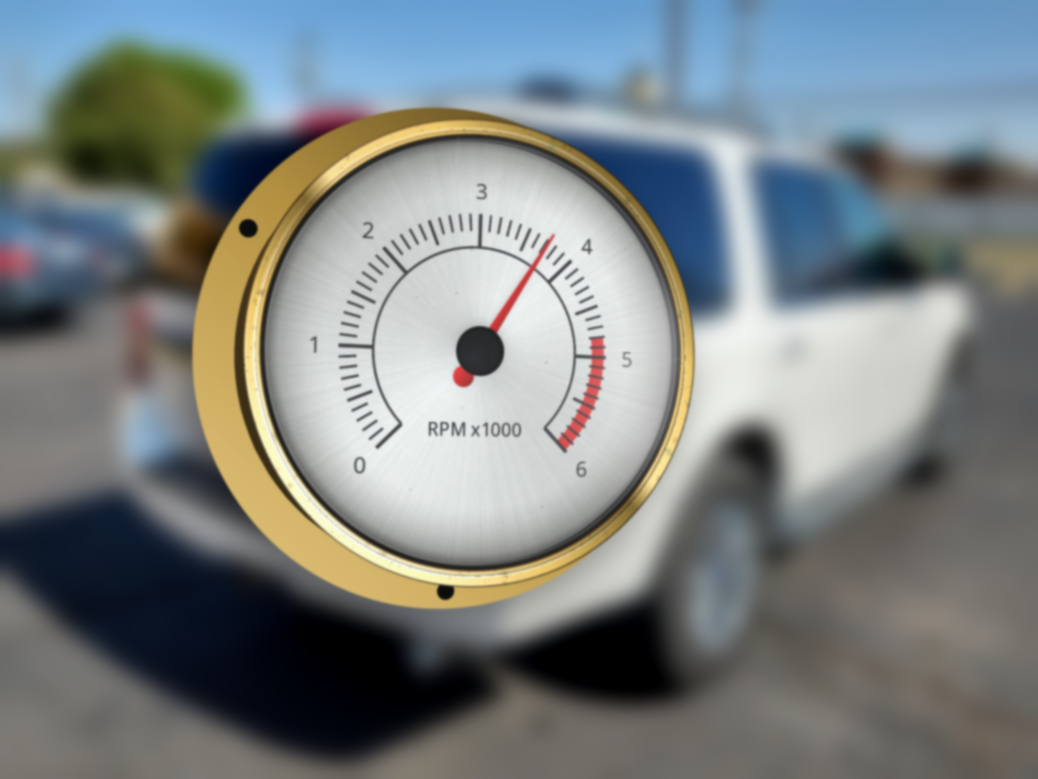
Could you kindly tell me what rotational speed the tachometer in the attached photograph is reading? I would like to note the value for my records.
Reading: 3700 rpm
